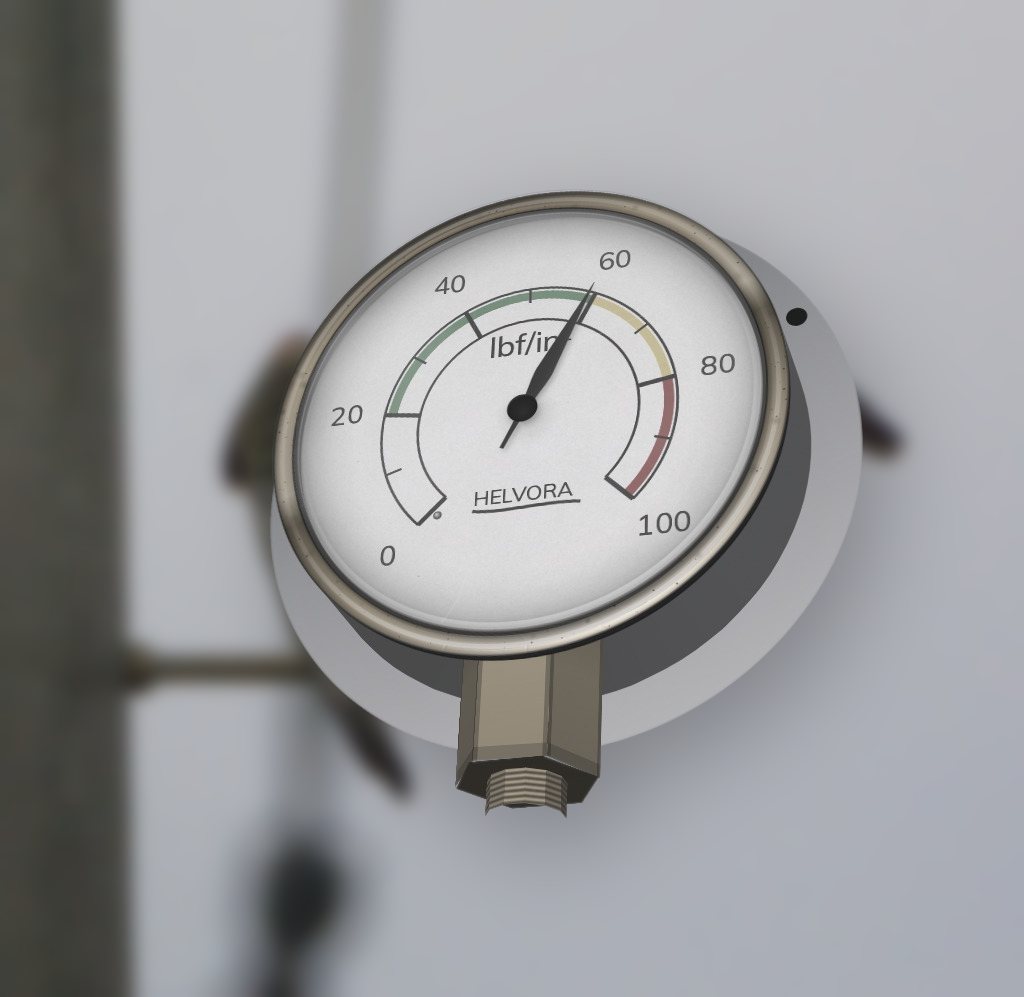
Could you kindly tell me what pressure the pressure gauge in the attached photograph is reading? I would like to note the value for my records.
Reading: 60 psi
